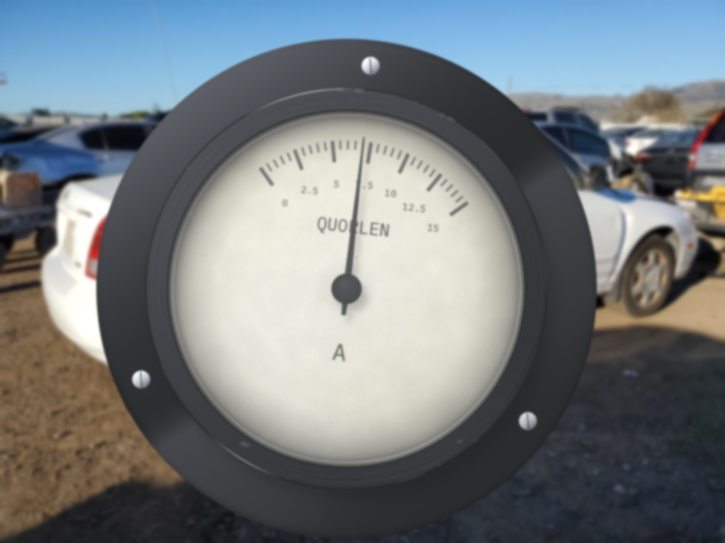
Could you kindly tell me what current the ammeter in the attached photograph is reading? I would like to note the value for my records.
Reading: 7 A
